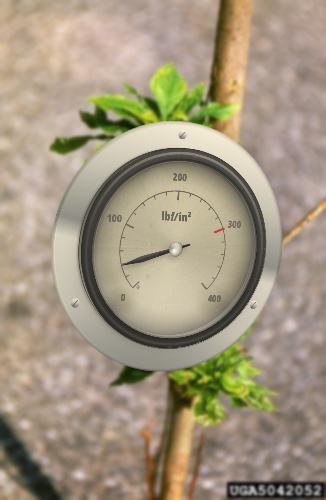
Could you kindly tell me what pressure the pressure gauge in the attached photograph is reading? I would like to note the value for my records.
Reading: 40 psi
